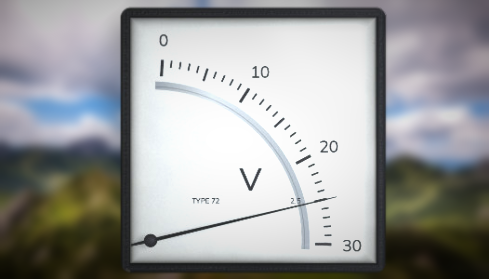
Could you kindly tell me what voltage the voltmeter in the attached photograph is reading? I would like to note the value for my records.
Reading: 25 V
